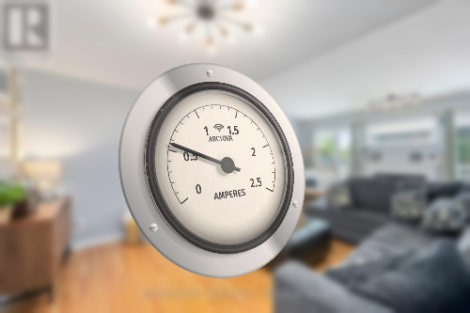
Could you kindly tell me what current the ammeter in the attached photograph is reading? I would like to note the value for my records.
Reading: 0.55 A
